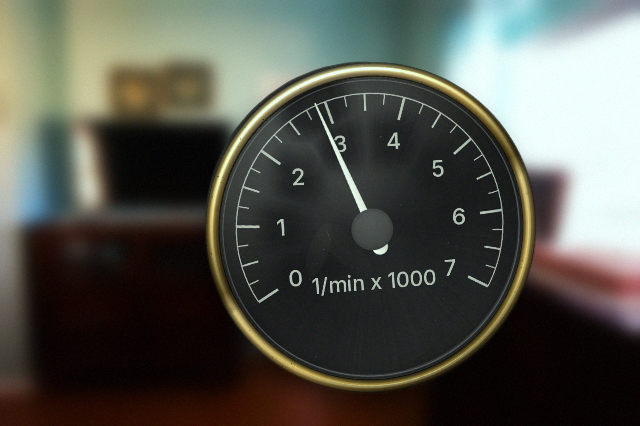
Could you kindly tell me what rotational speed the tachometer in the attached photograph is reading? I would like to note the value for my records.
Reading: 2875 rpm
